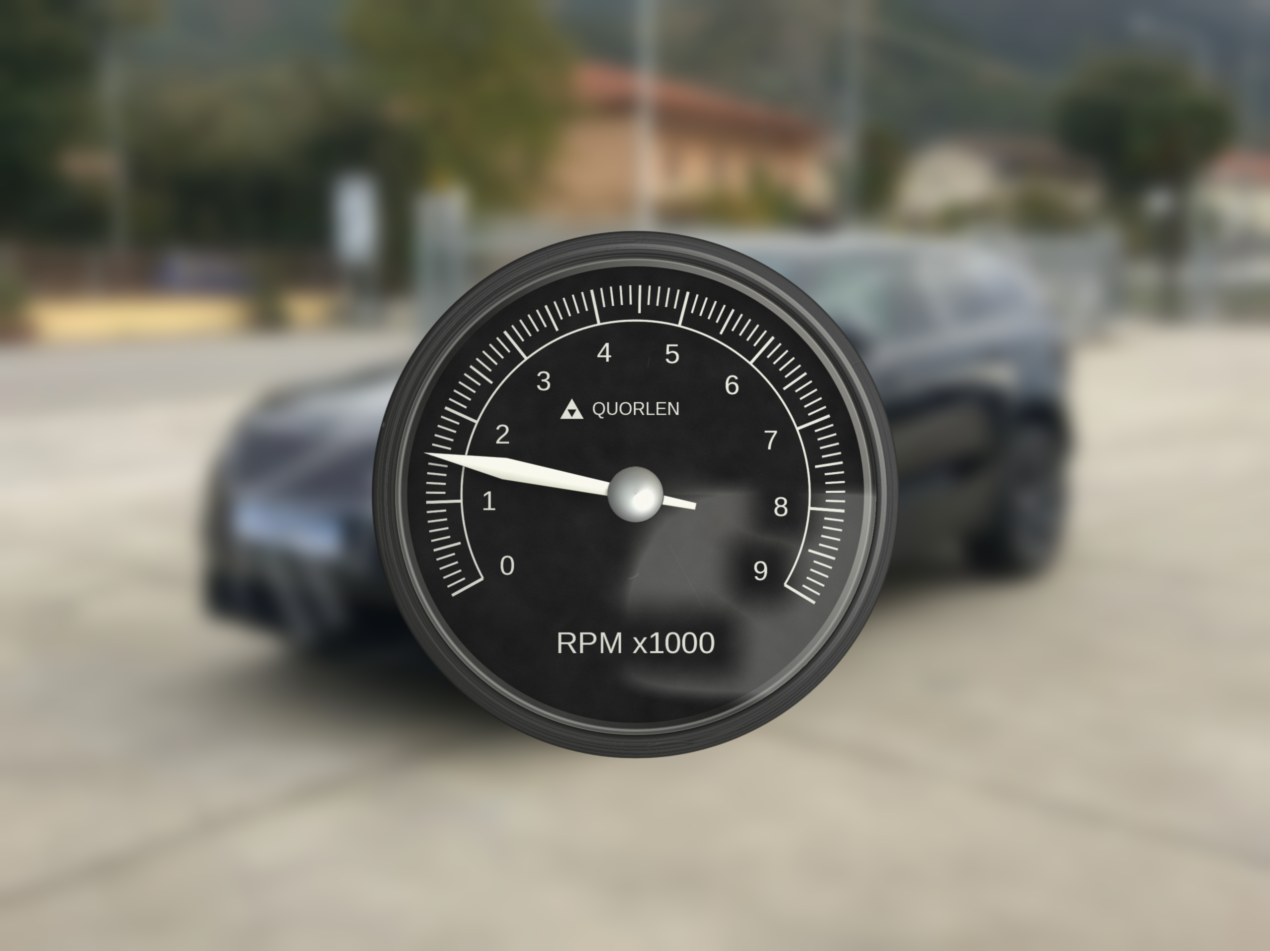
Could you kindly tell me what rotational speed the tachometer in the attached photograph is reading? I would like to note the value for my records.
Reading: 1500 rpm
